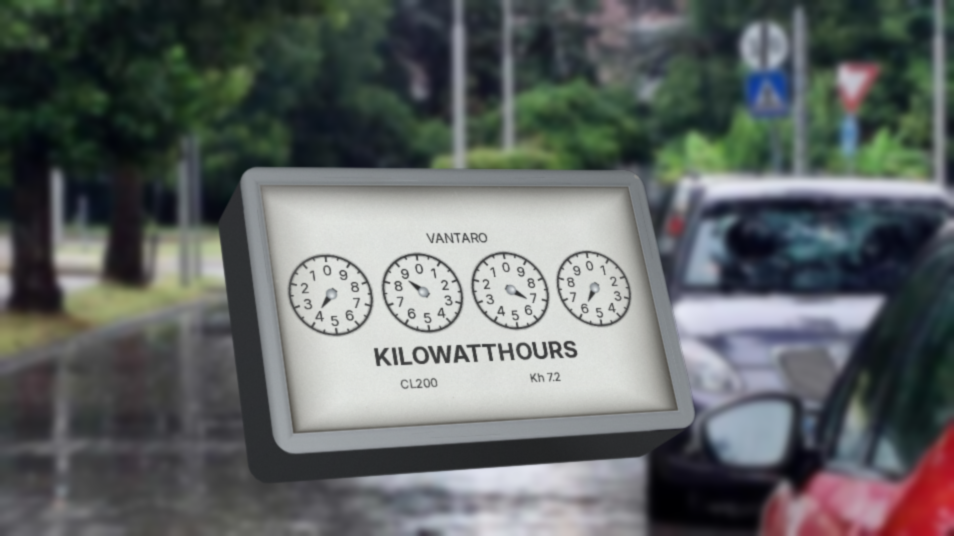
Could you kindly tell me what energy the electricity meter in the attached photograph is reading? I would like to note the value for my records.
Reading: 3866 kWh
